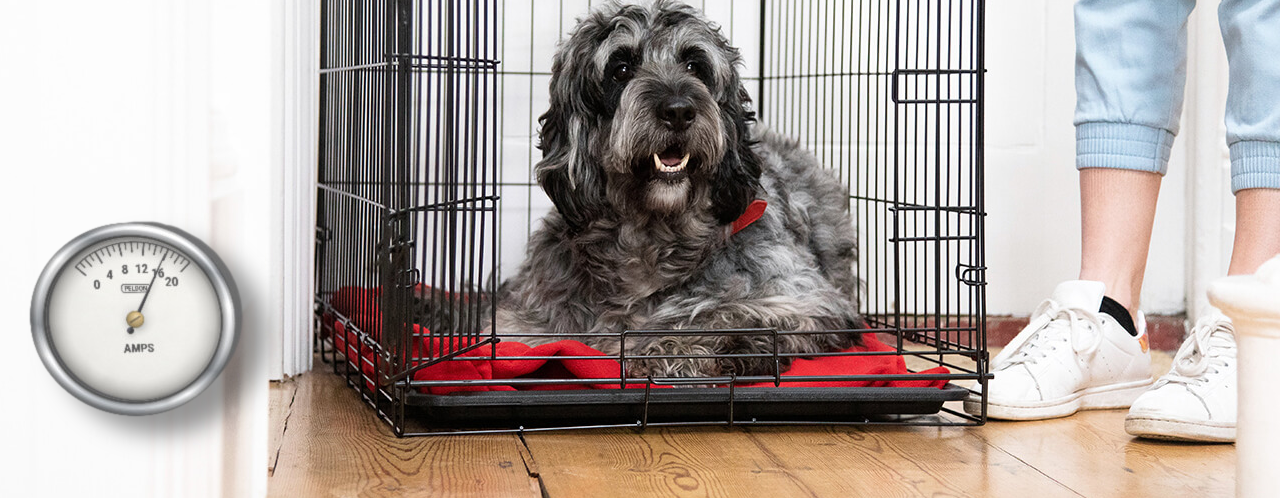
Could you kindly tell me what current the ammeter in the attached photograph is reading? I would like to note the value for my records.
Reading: 16 A
